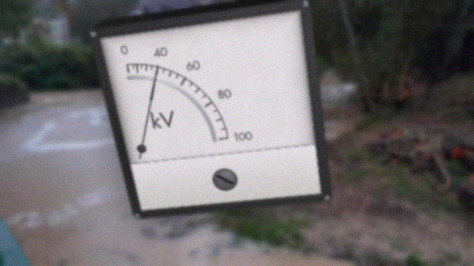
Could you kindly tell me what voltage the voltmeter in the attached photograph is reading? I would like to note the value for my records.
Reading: 40 kV
